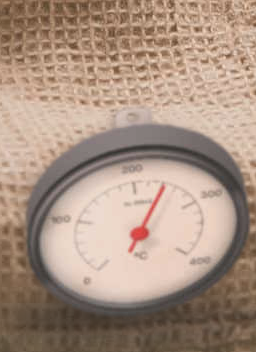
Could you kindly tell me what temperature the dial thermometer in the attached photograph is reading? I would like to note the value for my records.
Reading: 240 °C
